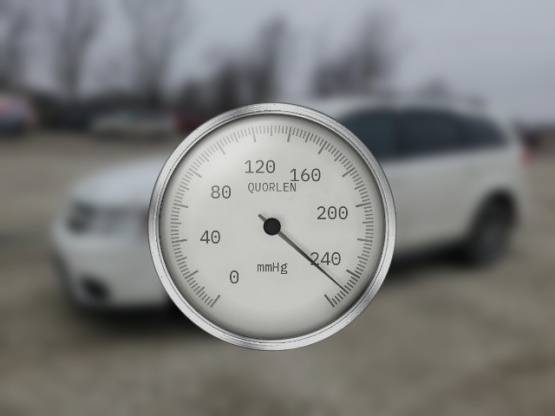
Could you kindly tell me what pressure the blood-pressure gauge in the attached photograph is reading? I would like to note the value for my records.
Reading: 250 mmHg
